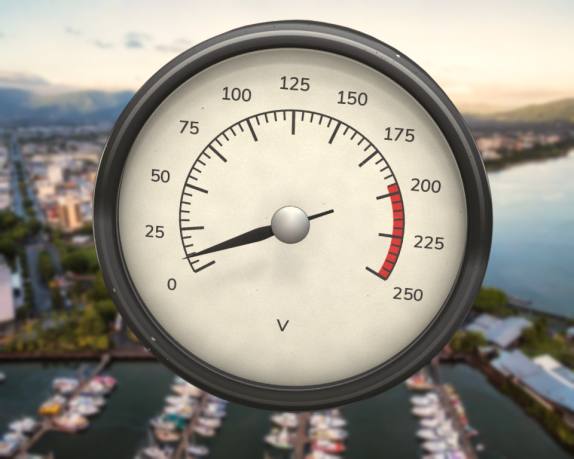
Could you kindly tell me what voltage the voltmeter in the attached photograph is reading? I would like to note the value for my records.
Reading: 10 V
